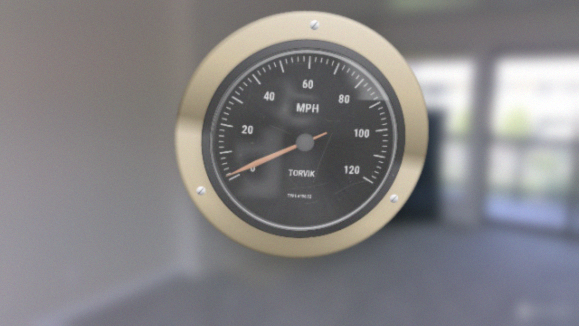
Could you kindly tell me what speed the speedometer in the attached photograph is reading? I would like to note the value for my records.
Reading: 2 mph
